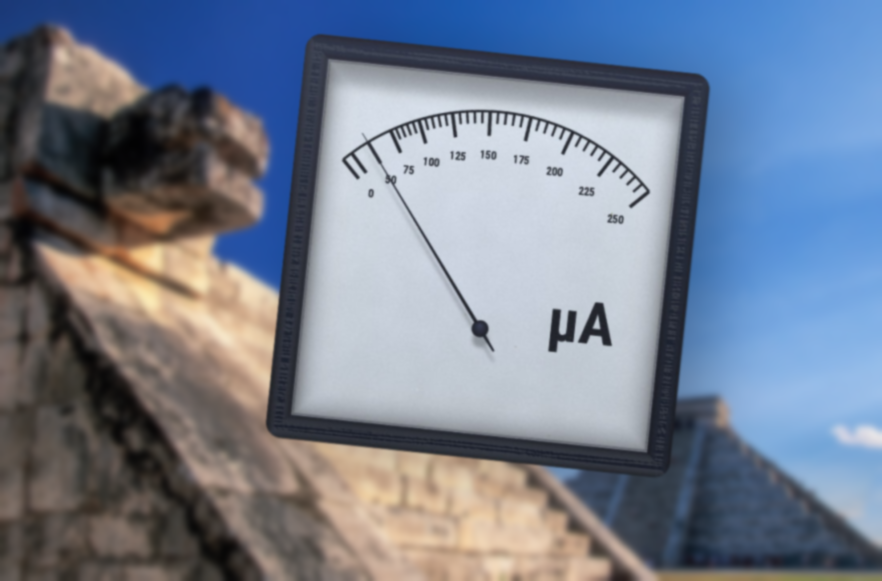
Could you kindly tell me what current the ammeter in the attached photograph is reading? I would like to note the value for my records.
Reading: 50 µA
